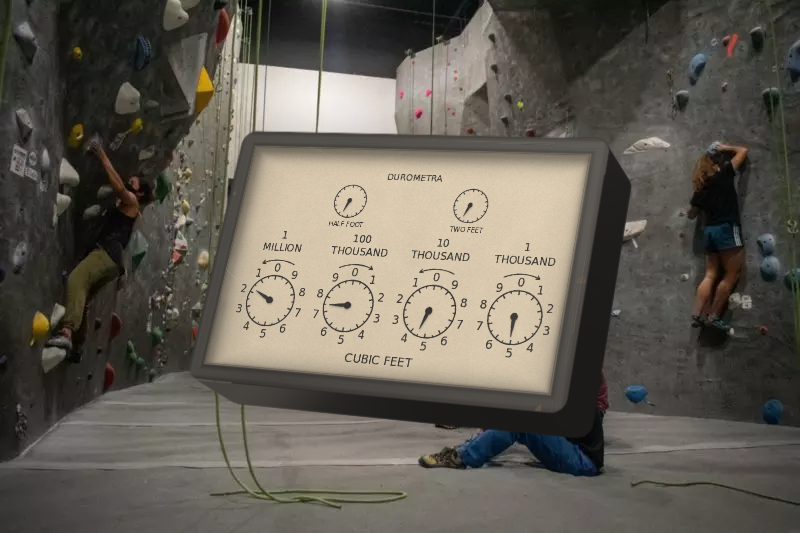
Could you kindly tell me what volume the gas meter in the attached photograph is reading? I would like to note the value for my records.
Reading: 174500 ft³
